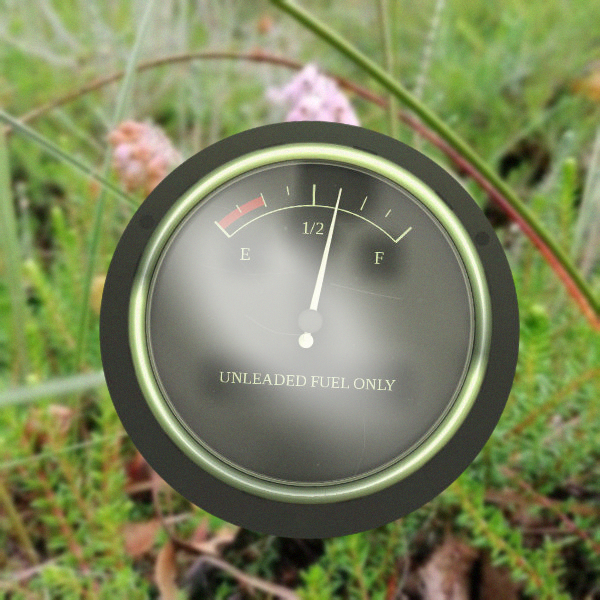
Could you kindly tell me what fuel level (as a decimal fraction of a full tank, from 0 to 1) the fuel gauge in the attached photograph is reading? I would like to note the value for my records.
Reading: 0.625
